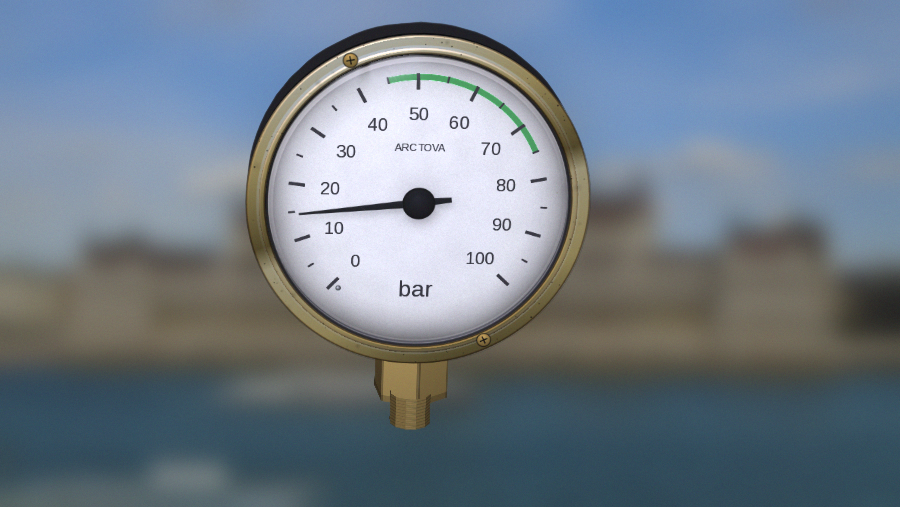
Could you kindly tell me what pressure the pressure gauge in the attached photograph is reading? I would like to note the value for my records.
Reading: 15 bar
